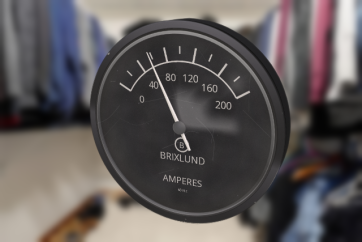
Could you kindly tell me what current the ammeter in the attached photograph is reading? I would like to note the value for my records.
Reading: 60 A
